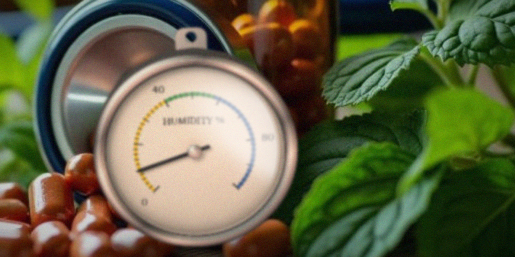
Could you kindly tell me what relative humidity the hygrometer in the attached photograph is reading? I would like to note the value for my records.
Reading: 10 %
